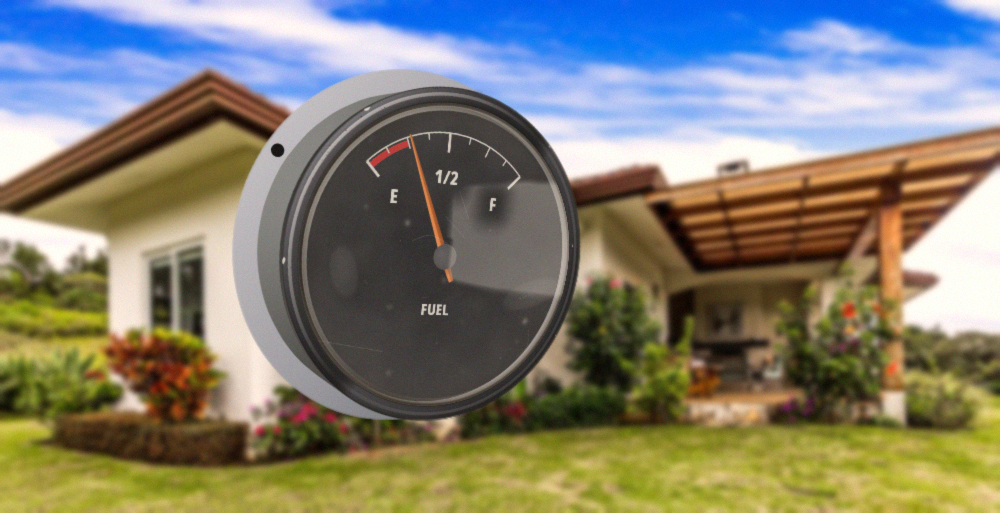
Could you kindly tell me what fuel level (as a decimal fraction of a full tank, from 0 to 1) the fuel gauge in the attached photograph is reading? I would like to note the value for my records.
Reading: 0.25
